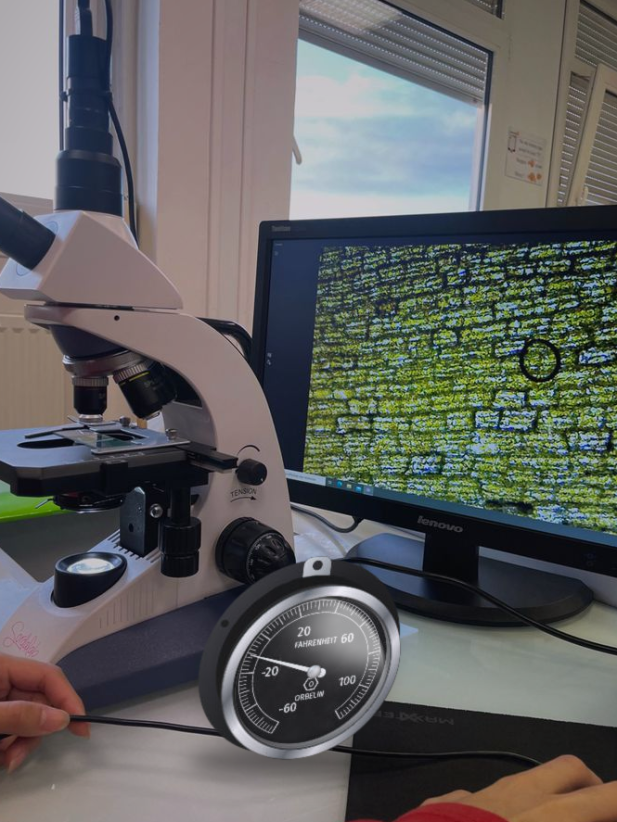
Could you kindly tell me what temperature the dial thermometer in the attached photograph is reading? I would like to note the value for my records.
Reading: -10 °F
